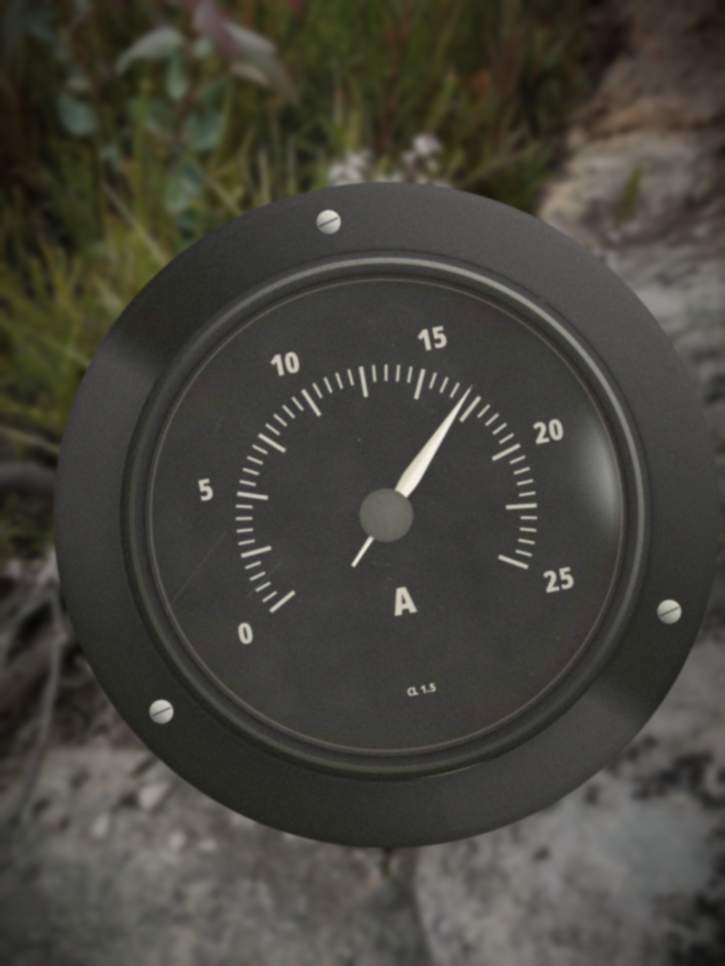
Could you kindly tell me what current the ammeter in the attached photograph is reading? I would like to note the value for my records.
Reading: 17 A
